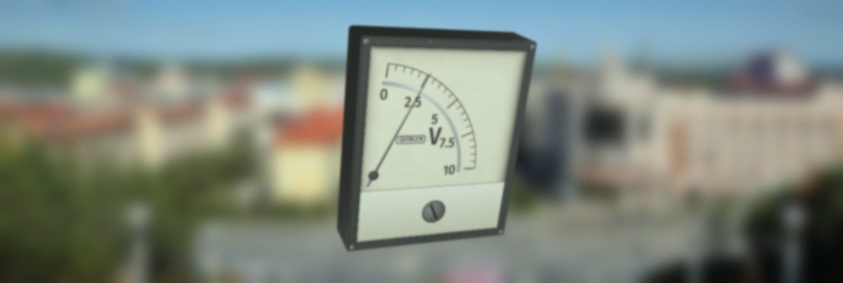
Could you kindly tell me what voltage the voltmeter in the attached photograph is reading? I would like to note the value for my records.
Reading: 2.5 V
